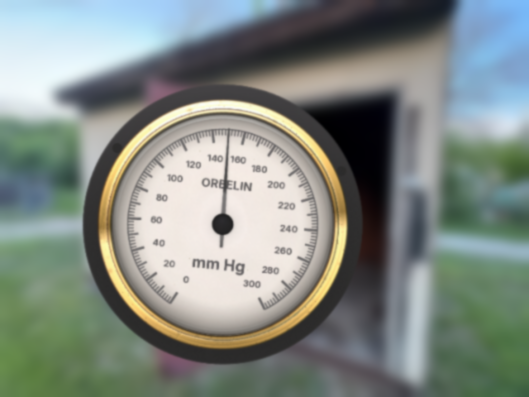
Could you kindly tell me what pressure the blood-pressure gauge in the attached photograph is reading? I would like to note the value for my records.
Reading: 150 mmHg
